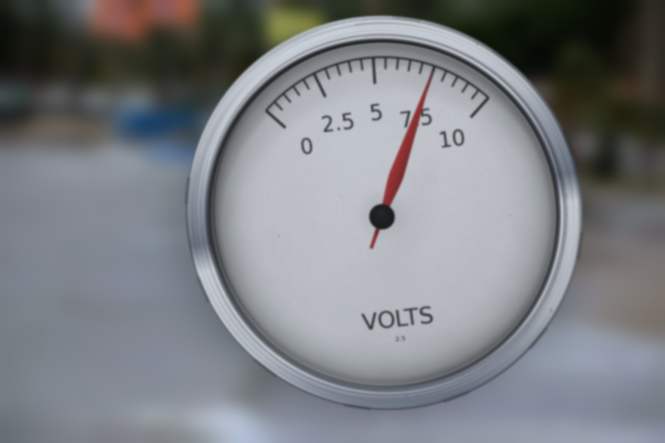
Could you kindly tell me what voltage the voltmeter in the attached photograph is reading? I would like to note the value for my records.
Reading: 7.5 V
